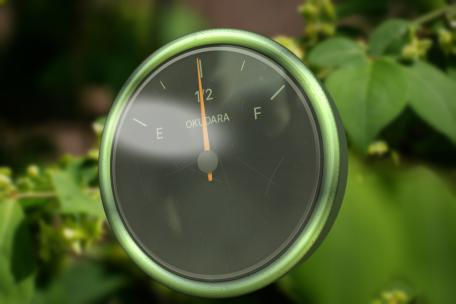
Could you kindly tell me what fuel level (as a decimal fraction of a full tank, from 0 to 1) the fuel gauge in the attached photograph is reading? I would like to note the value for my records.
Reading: 0.5
